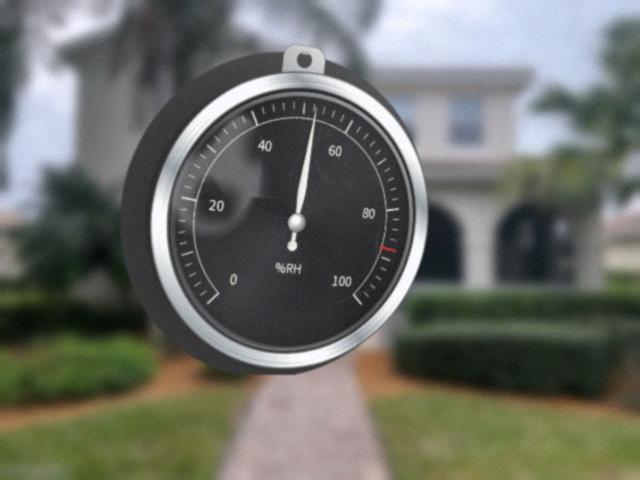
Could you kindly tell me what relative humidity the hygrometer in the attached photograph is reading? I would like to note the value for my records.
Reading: 52 %
